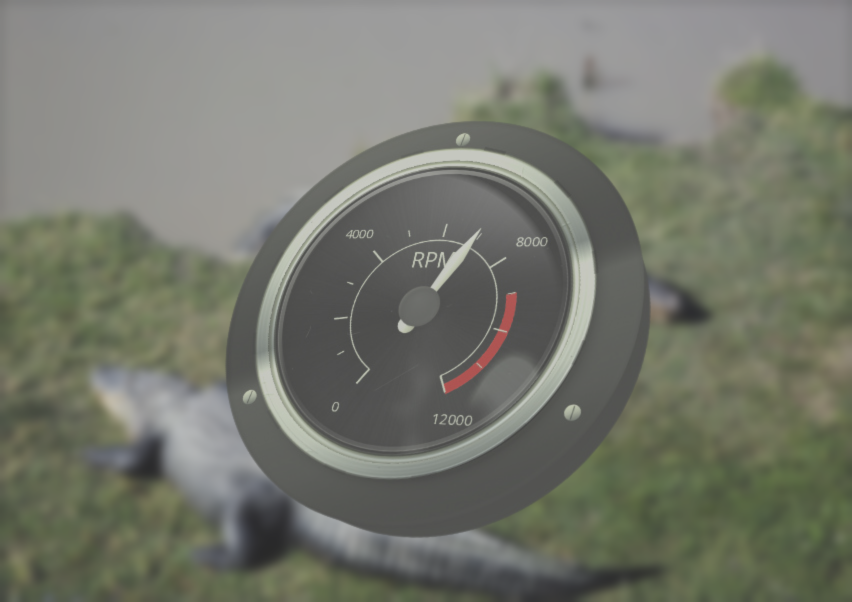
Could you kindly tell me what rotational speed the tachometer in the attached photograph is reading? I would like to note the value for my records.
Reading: 7000 rpm
